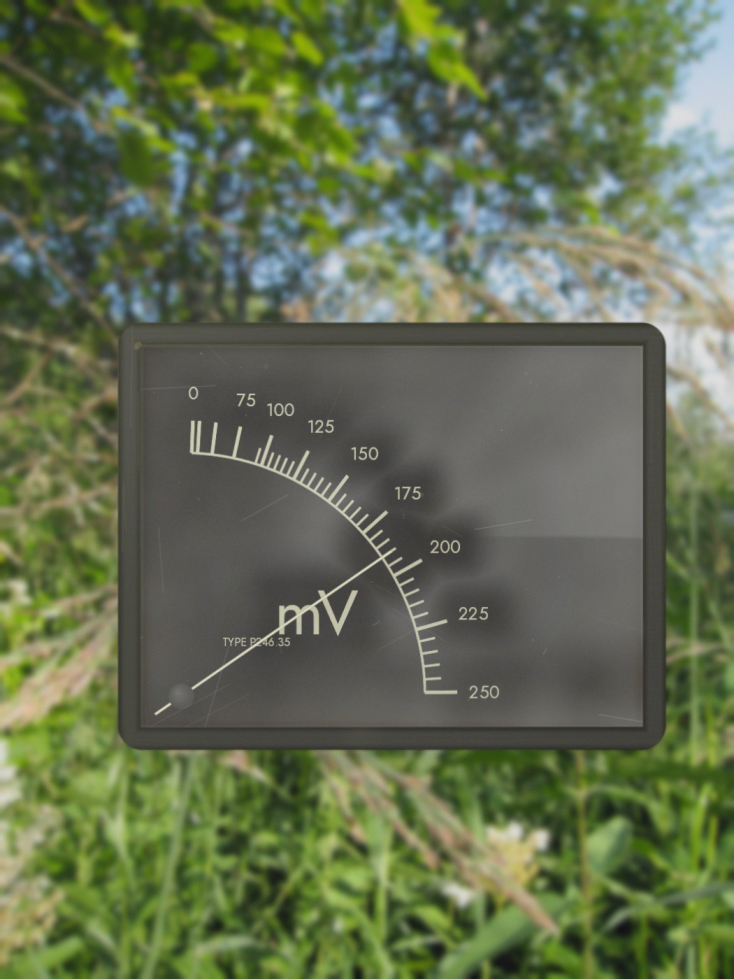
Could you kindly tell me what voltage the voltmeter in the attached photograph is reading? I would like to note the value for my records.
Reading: 190 mV
